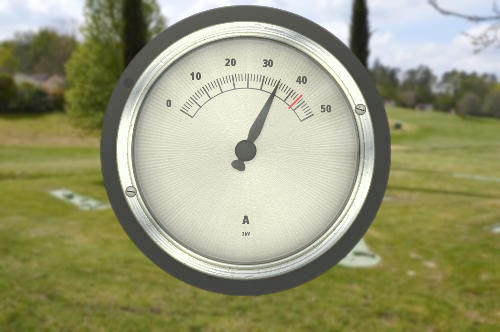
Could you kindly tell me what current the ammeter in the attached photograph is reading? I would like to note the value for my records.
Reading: 35 A
